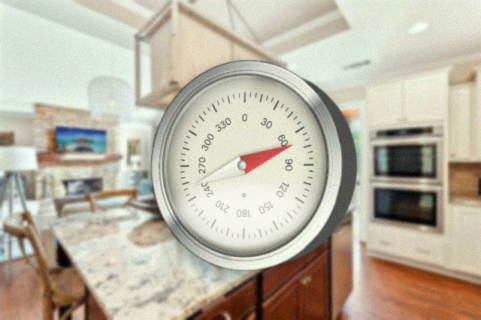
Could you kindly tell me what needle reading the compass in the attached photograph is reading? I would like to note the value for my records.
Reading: 70 °
